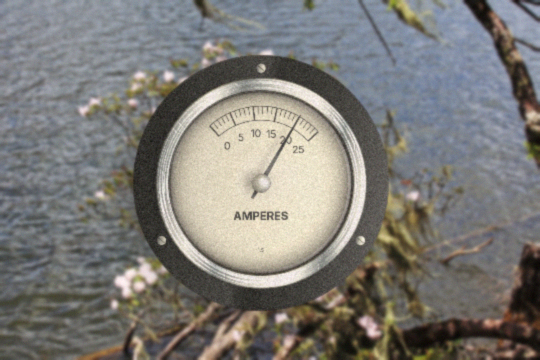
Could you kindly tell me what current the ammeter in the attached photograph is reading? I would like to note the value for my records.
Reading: 20 A
